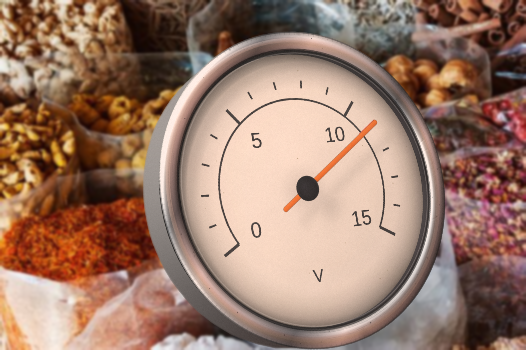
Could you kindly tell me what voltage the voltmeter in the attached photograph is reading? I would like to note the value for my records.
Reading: 11 V
